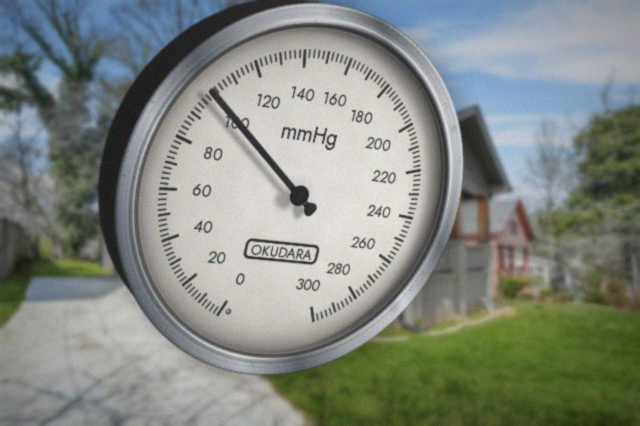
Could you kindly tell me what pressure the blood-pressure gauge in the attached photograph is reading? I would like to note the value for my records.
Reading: 100 mmHg
